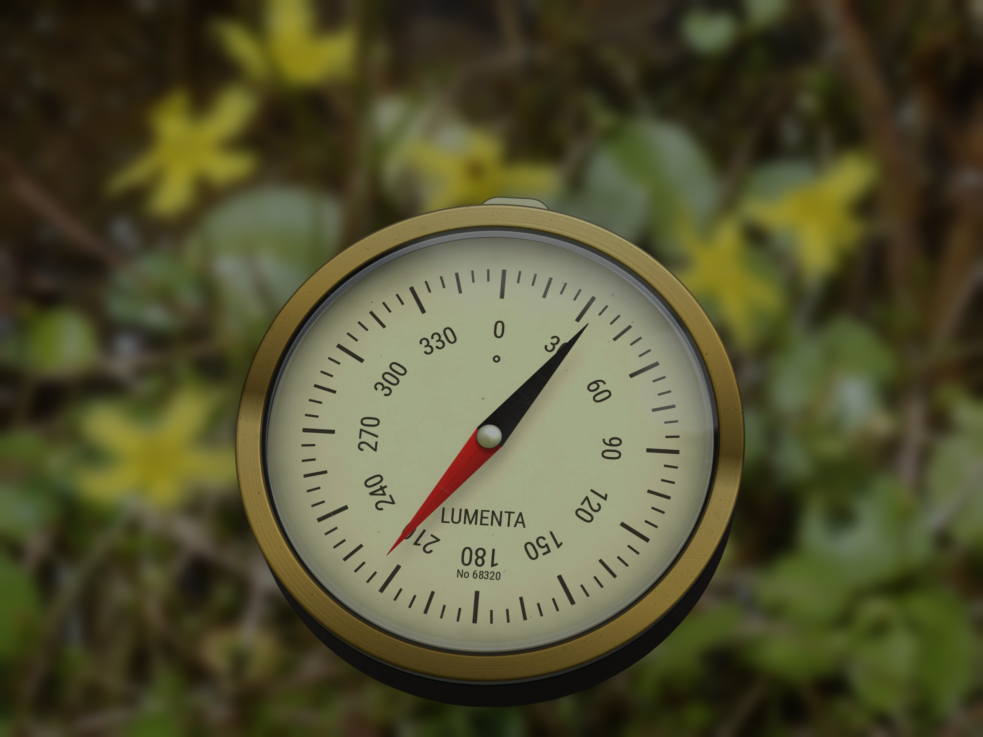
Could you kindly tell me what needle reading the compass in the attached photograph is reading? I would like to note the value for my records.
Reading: 215 °
